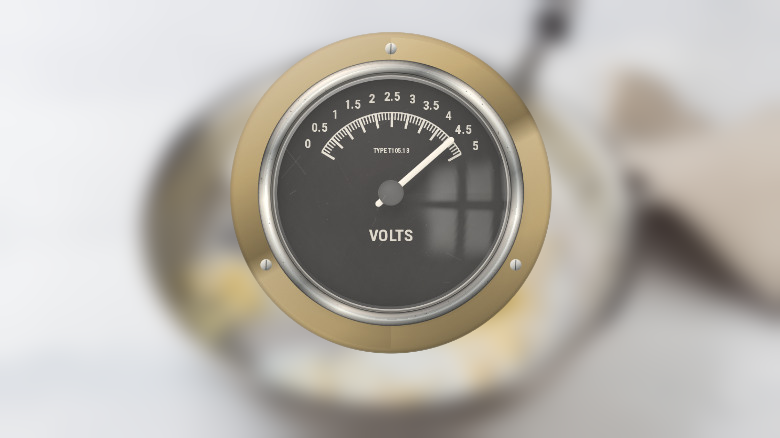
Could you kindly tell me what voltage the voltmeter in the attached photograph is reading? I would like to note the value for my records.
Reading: 4.5 V
